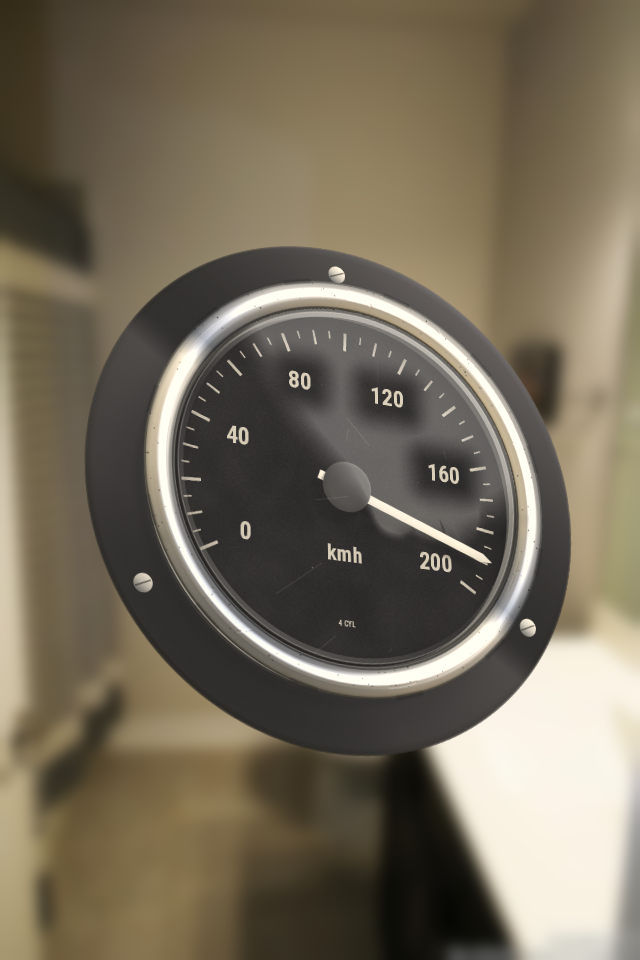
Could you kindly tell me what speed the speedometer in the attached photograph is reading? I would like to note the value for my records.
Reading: 190 km/h
